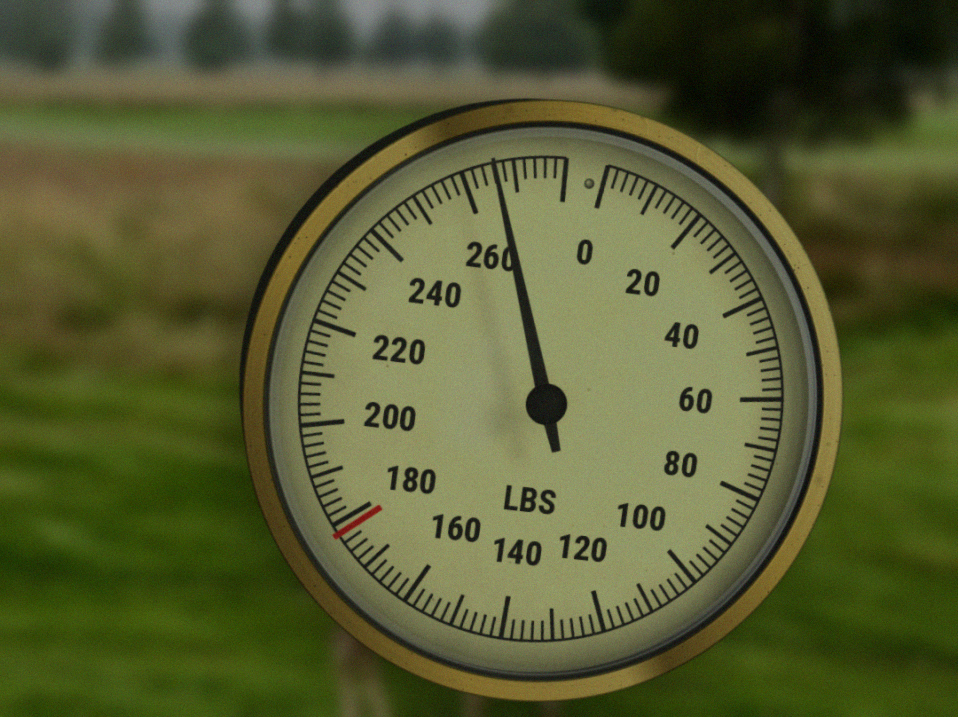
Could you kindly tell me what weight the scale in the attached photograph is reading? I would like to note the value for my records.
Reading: 266 lb
